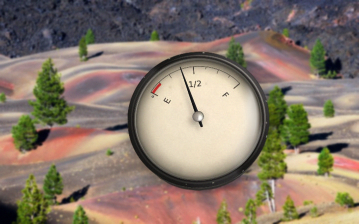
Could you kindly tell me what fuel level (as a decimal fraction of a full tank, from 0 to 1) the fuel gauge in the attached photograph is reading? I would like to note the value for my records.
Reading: 0.375
